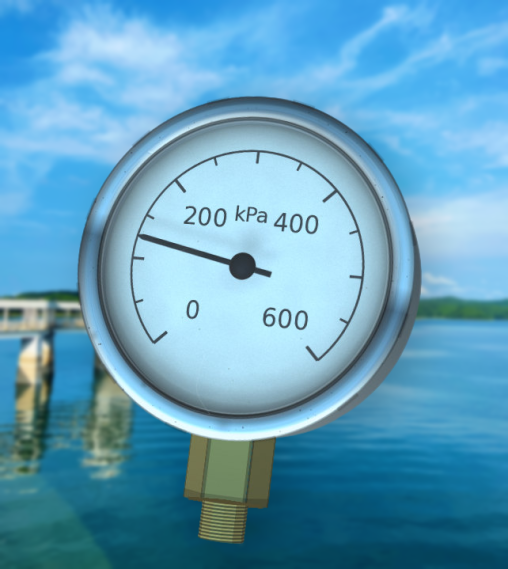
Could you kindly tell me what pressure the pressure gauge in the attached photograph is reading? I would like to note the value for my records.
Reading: 125 kPa
